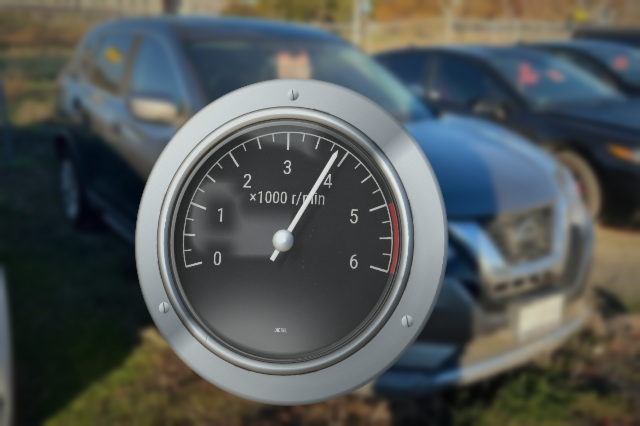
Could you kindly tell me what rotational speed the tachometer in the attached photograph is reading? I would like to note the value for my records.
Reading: 3875 rpm
